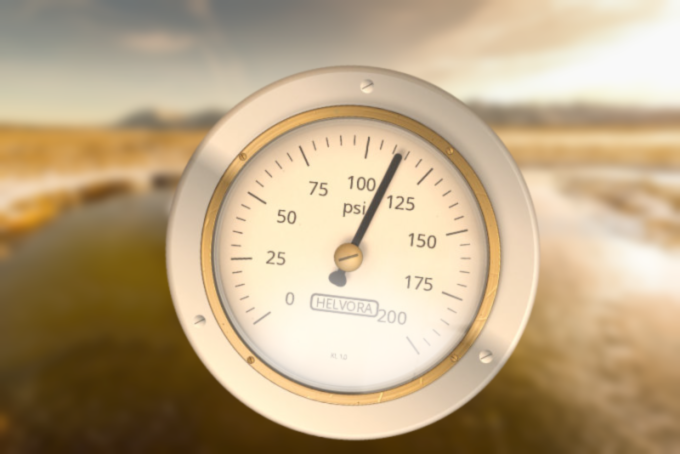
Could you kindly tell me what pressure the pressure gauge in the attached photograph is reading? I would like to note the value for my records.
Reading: 112.5 psi
